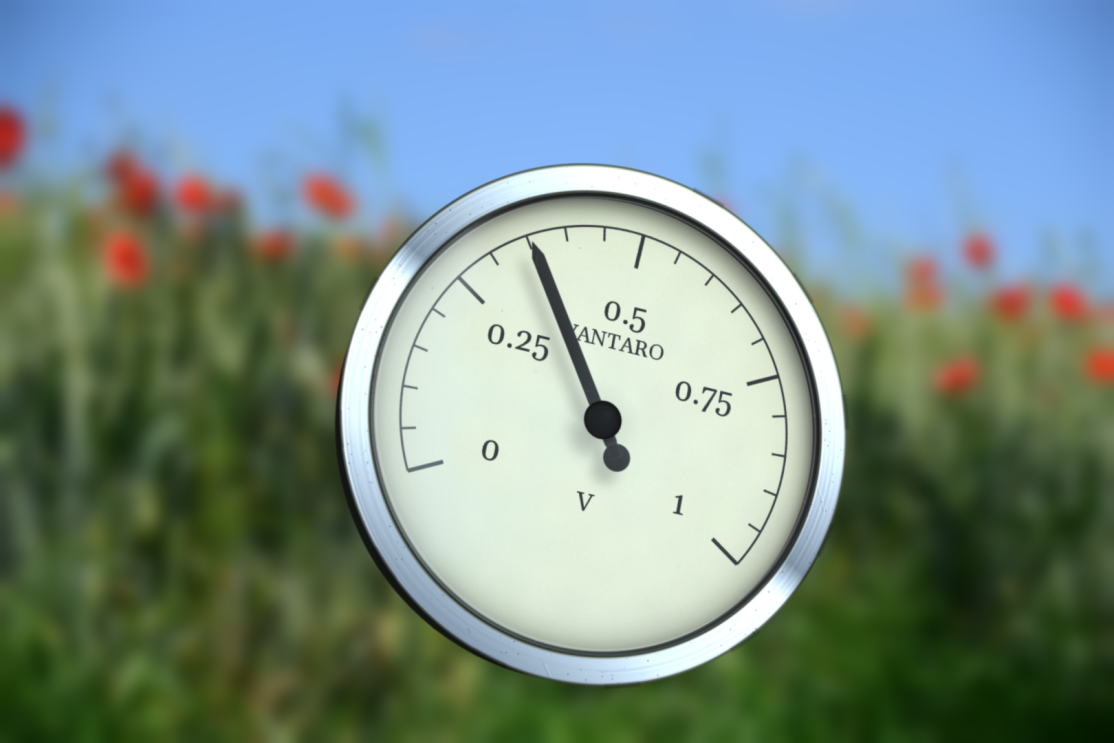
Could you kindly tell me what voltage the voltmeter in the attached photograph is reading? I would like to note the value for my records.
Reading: 0.35 V
